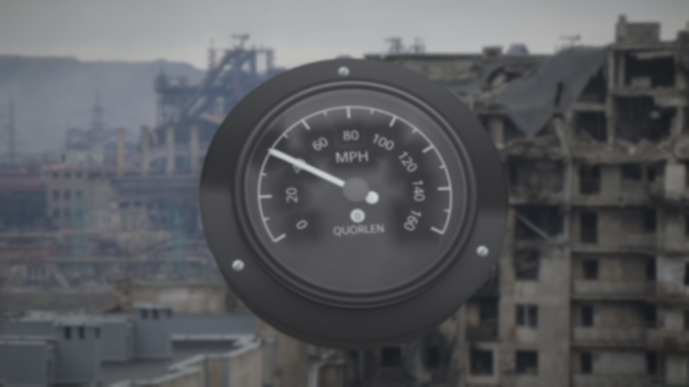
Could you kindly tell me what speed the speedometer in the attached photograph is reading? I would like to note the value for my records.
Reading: 40 mph
